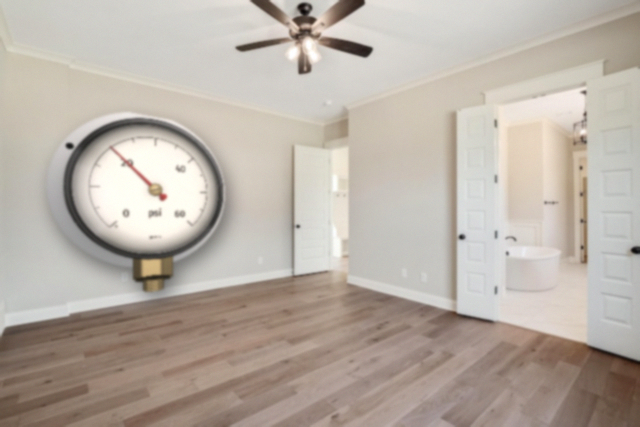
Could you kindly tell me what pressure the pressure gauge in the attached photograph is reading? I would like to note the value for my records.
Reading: 20 psi
